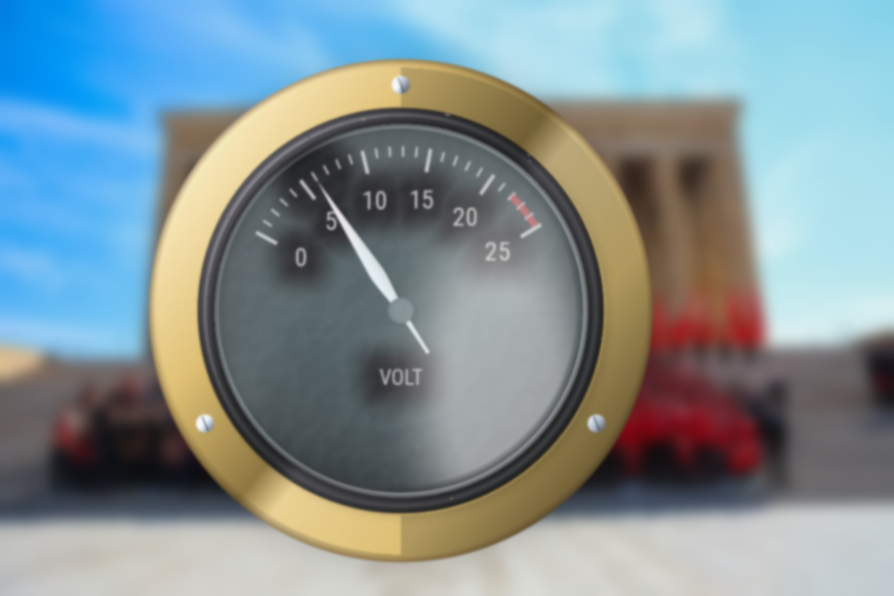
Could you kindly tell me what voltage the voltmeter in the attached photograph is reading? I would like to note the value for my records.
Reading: 6 V
